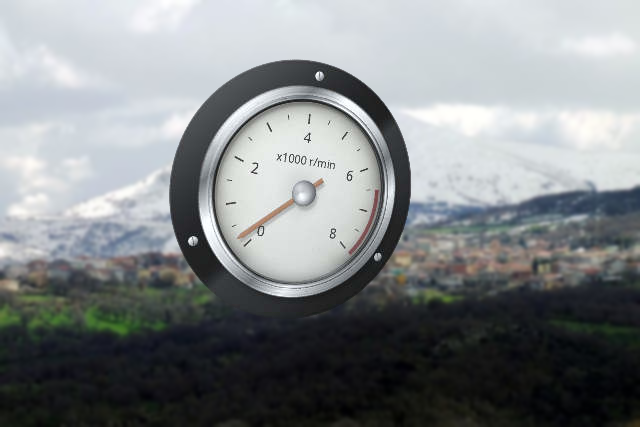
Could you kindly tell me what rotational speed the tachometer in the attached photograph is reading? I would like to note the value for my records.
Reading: 250 rpm
